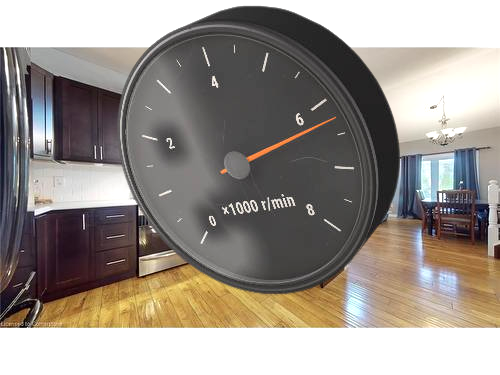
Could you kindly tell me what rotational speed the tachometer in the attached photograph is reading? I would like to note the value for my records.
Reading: 6250 rpm
